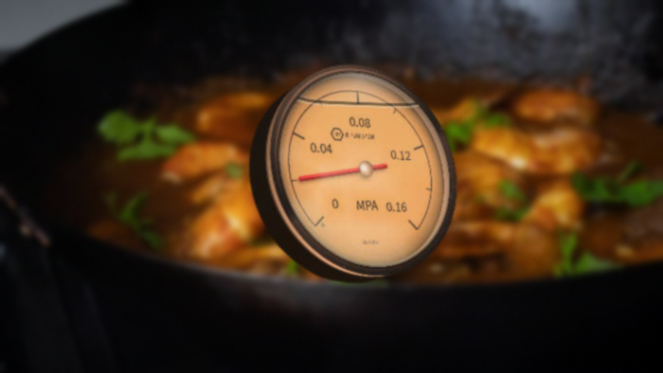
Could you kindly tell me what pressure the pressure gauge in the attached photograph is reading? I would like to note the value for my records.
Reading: 0.02 MPa
